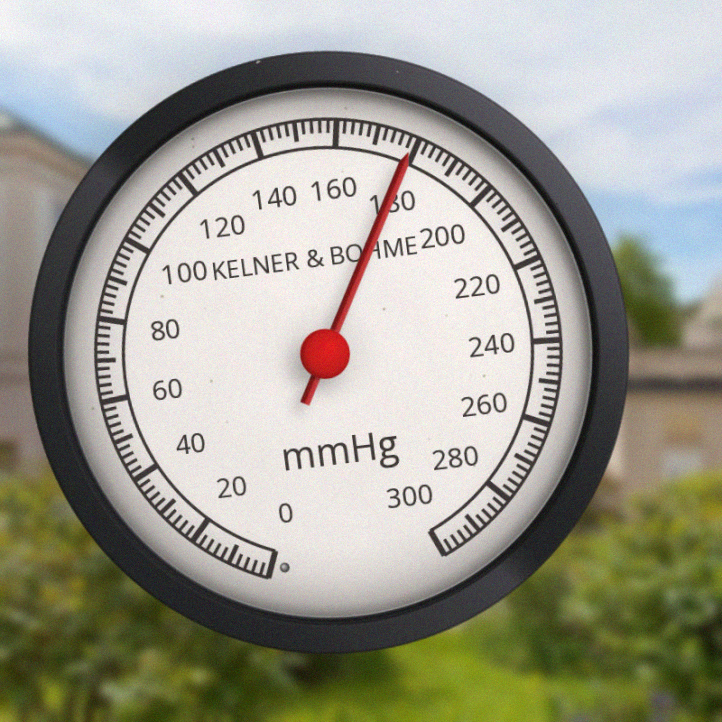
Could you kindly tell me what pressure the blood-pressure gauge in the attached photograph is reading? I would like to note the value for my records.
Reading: 179 mmHg
